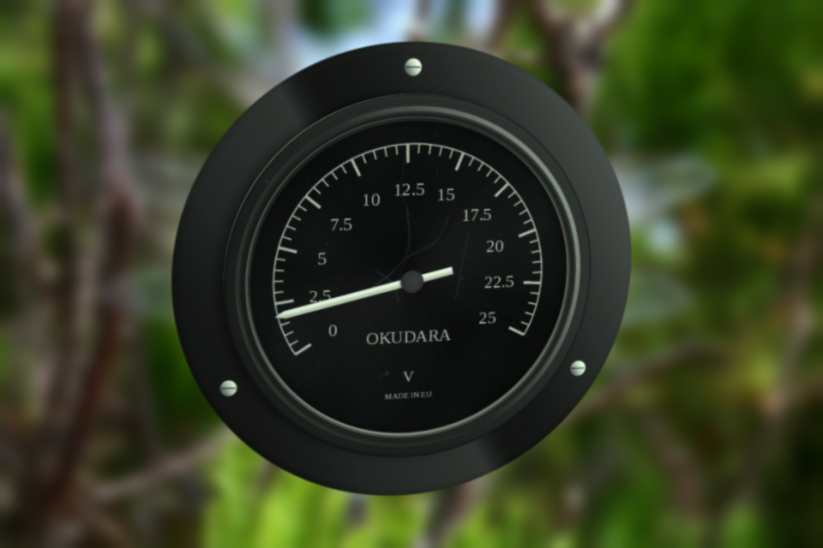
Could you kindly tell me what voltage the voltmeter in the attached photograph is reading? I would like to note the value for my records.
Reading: 2 V
